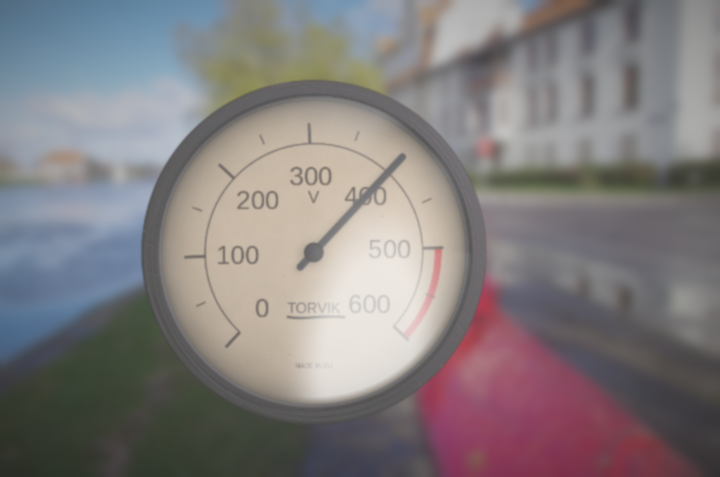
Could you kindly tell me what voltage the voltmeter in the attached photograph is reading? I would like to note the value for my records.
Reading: 400 V
